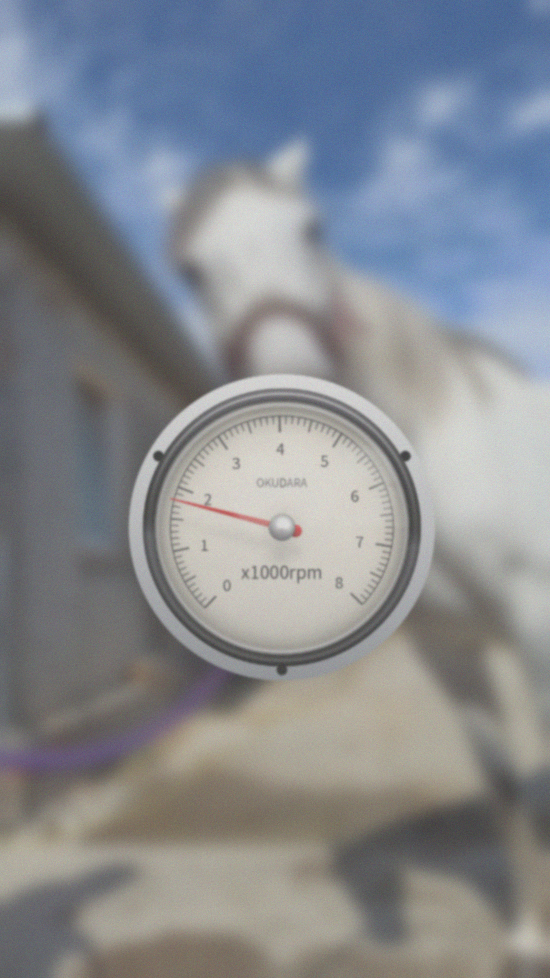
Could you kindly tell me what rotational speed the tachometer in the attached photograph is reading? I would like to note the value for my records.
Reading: 1800 rpm
